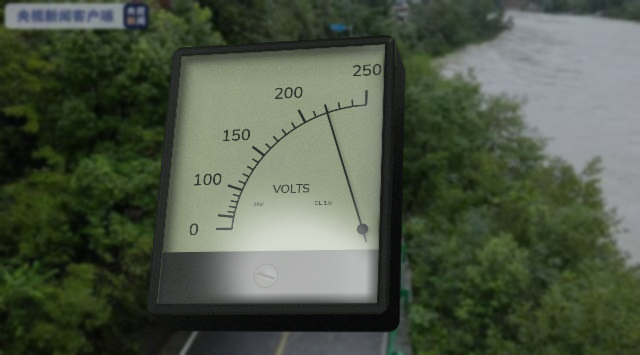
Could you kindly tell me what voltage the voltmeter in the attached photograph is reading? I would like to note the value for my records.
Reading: 220 V
